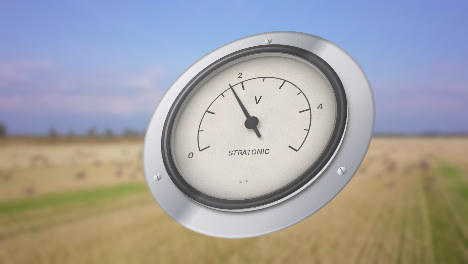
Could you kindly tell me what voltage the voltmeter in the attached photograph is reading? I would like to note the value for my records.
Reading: 1.75 V
